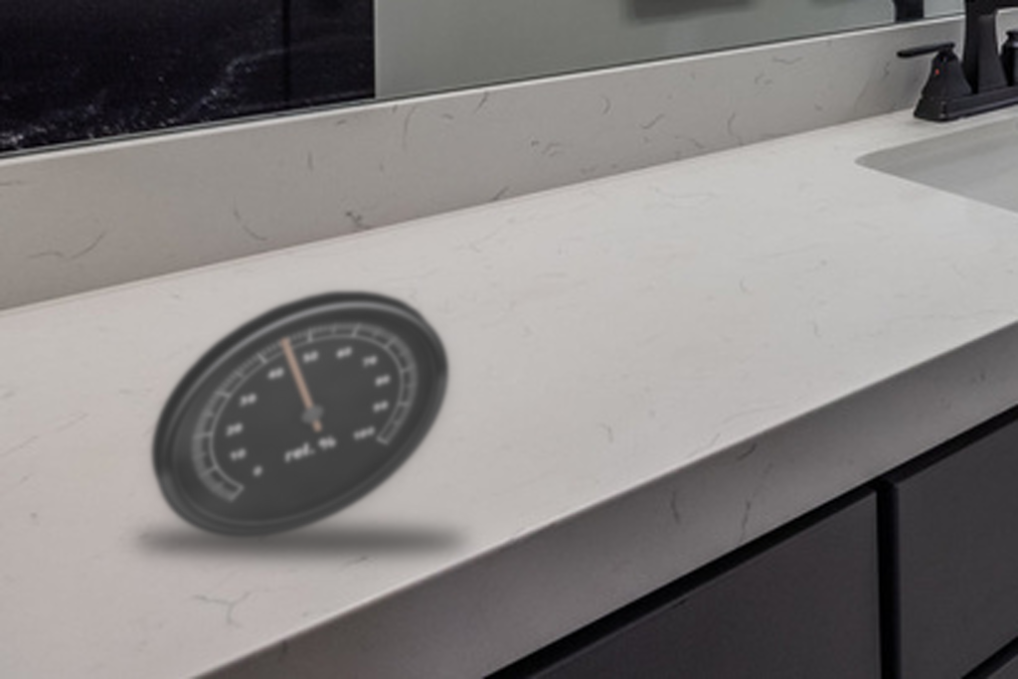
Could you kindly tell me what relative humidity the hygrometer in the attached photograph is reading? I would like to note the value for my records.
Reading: 45 %
